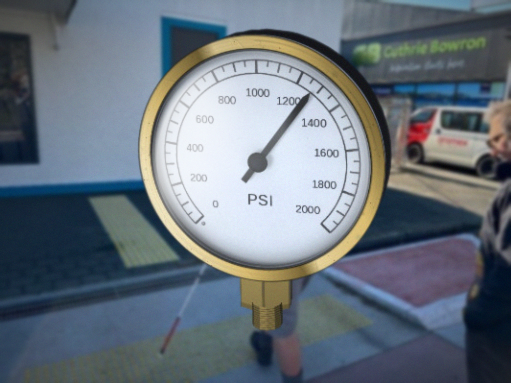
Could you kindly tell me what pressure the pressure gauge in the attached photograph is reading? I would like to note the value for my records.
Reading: 1275 psi
